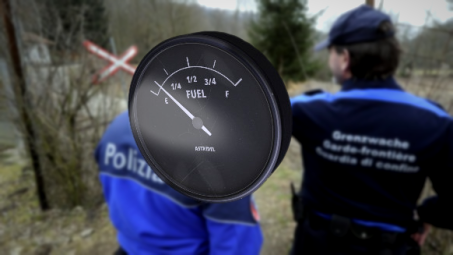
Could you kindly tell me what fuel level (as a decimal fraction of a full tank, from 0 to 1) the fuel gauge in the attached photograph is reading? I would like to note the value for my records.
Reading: 0.125
